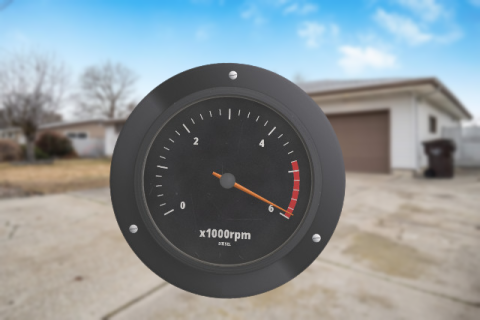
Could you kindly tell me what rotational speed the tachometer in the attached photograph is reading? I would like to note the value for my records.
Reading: 5900 rpm
